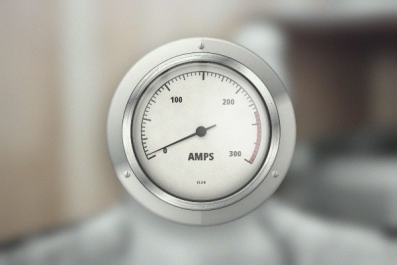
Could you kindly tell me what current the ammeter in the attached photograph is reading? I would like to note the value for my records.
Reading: 5 A
